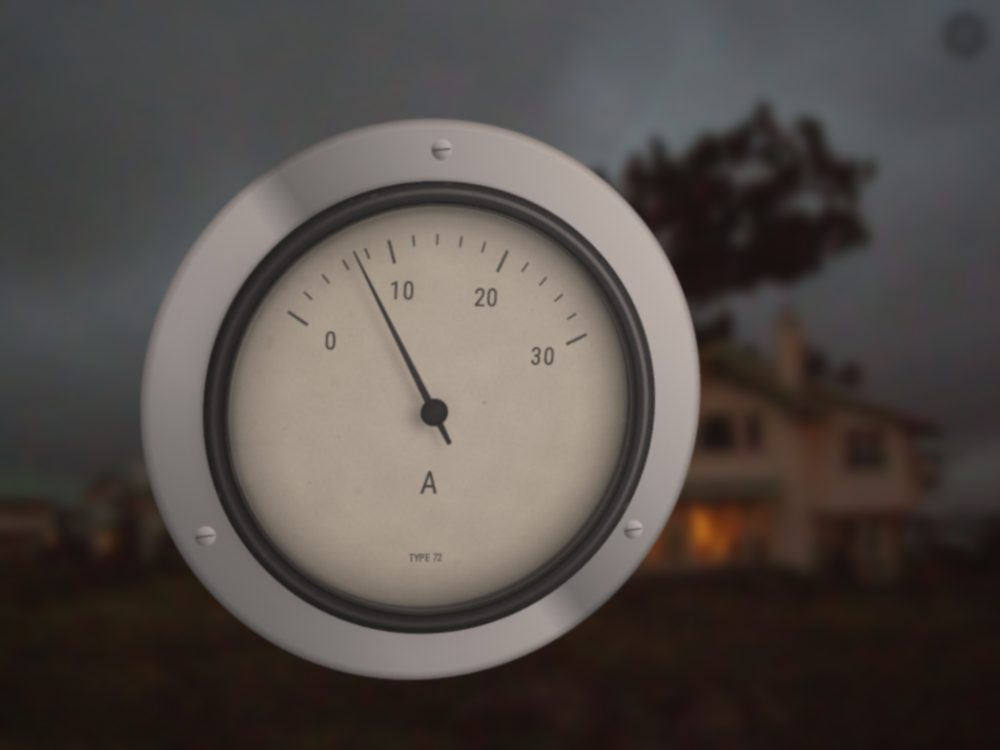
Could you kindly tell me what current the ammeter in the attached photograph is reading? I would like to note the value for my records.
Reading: 7 A
